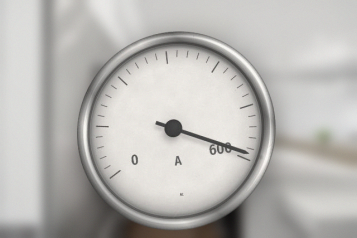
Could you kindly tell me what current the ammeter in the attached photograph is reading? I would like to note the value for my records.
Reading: 590 A
